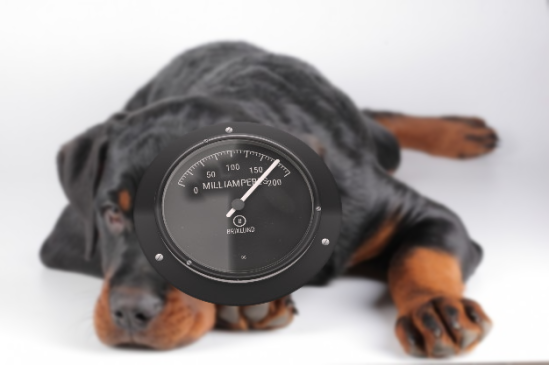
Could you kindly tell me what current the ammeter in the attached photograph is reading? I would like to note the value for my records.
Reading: 175 mA
